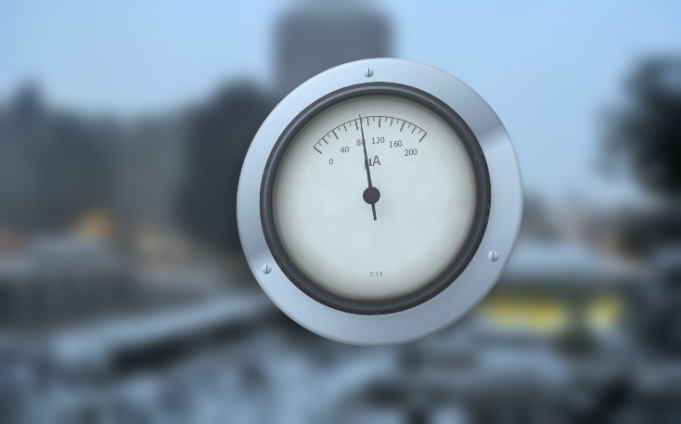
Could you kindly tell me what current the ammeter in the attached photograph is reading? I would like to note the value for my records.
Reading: 90 µA
